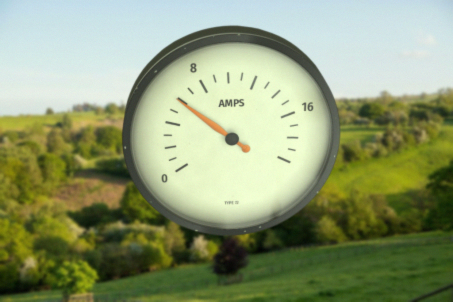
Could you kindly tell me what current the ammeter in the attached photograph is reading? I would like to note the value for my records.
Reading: 6 A
